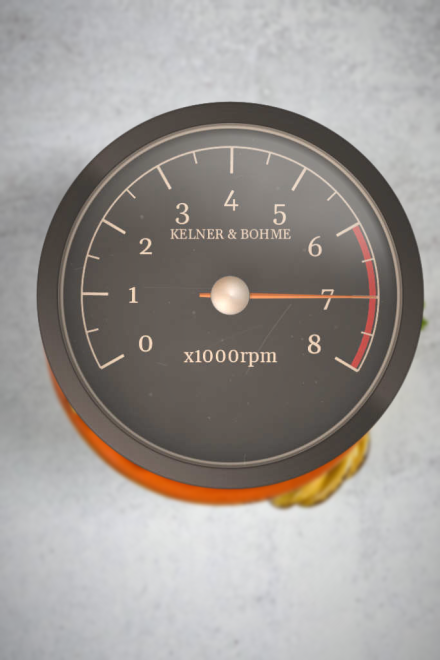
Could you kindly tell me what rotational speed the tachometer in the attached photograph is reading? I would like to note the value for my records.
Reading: 7000 rpm
